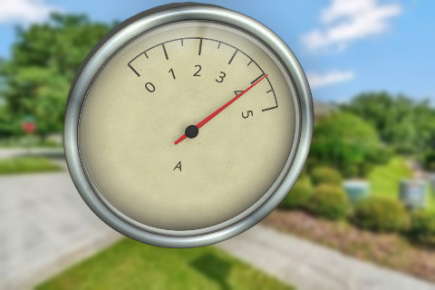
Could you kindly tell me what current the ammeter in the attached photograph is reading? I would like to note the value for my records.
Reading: 4 A
